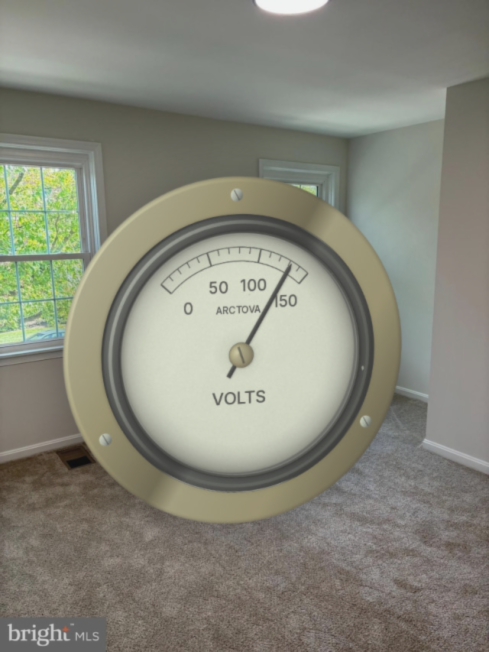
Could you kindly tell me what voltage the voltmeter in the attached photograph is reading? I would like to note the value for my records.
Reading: 130 V
